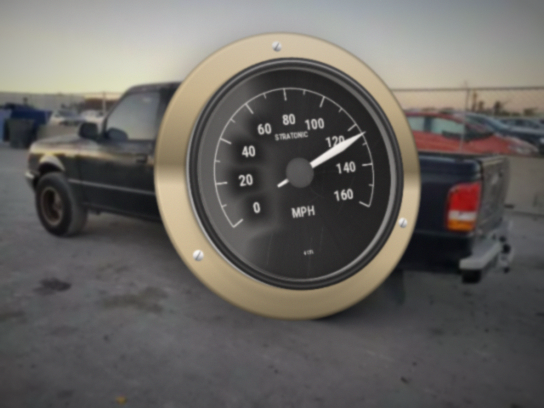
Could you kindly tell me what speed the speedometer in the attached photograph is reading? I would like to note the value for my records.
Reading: 125 mph
